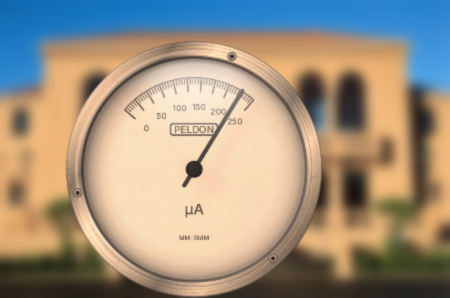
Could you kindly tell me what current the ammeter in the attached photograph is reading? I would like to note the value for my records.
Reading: 225 µA
